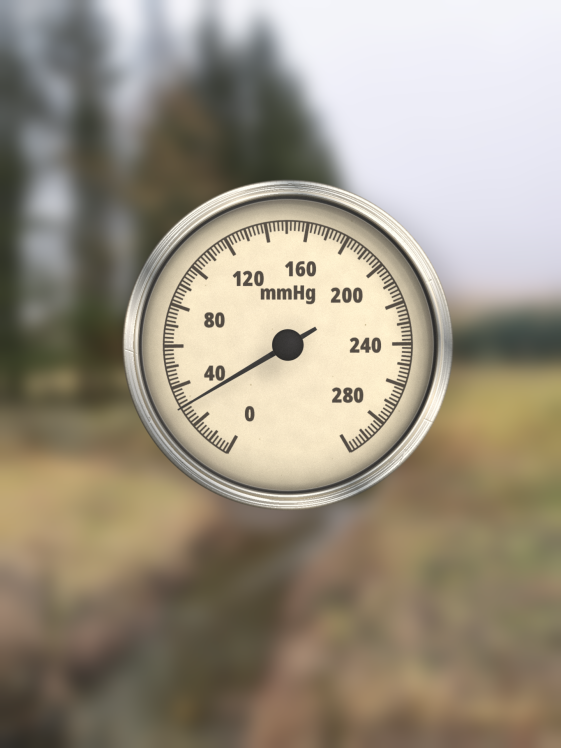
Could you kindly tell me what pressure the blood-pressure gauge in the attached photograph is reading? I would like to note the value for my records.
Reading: 30 mmHg
